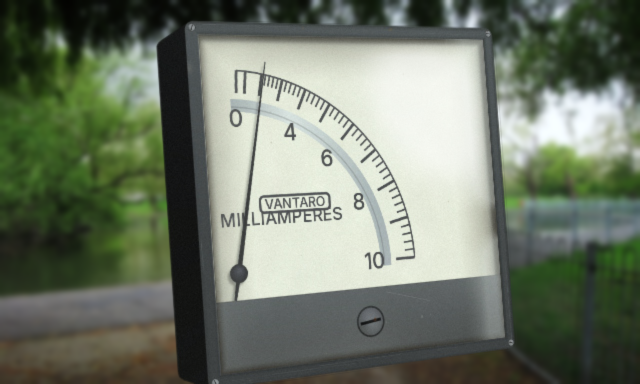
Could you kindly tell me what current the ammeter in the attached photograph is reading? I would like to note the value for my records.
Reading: 2 mA
